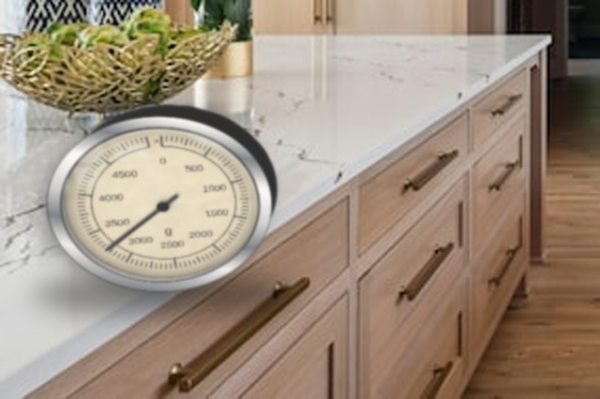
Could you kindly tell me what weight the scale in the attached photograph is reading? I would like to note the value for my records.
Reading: 3250 g
